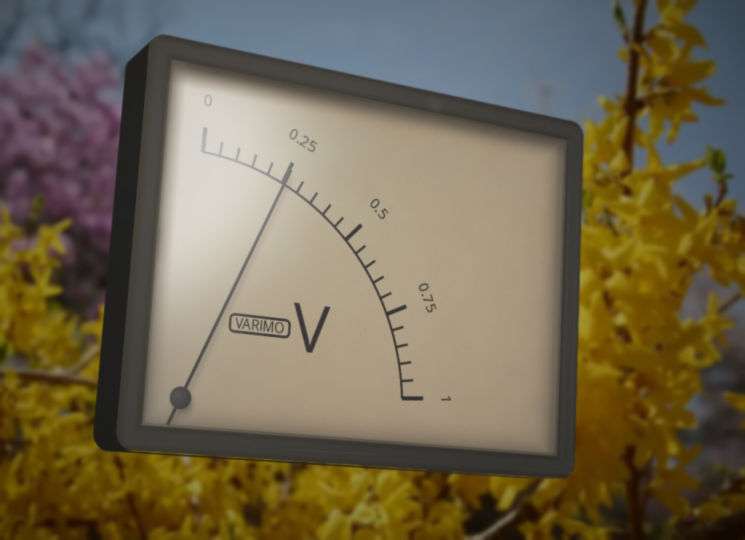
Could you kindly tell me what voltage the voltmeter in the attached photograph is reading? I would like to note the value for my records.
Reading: 0.25 V
